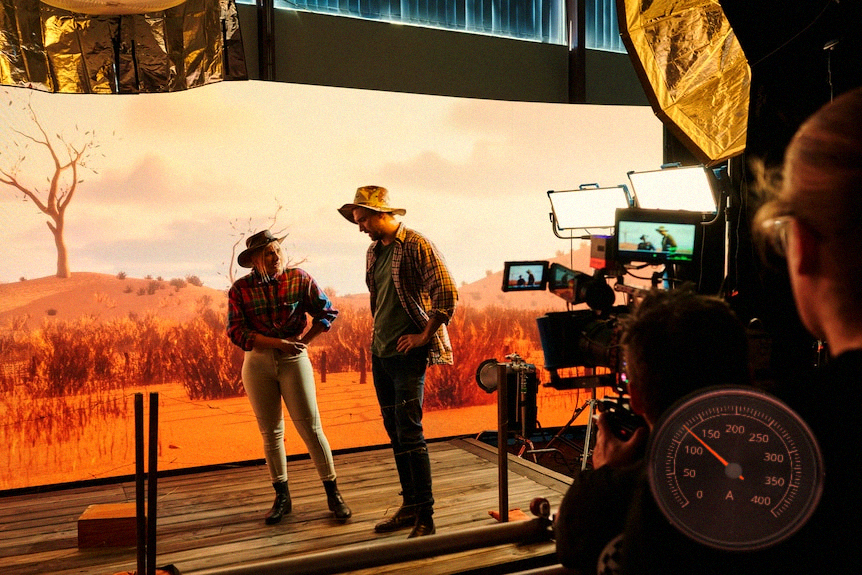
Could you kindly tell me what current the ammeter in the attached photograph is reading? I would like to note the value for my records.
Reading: 125 A
